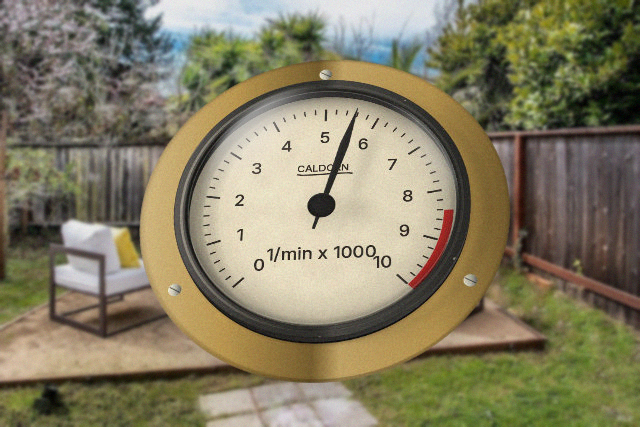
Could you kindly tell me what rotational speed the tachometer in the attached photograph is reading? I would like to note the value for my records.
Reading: 5600 rpm
